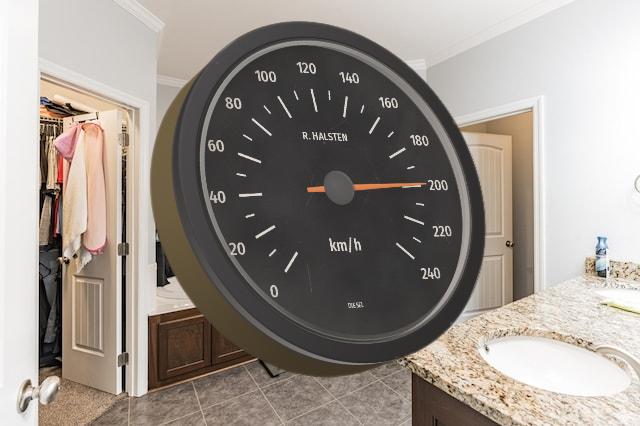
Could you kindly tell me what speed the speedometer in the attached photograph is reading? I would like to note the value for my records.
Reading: 200 km/h
